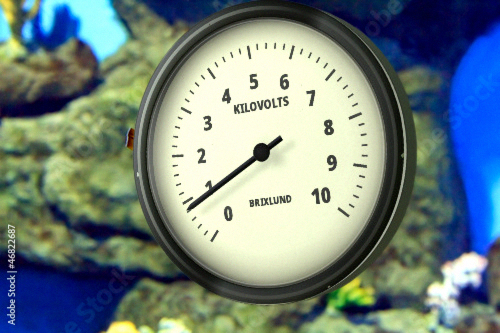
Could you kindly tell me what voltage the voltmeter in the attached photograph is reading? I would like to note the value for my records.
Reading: 0.8 kV
